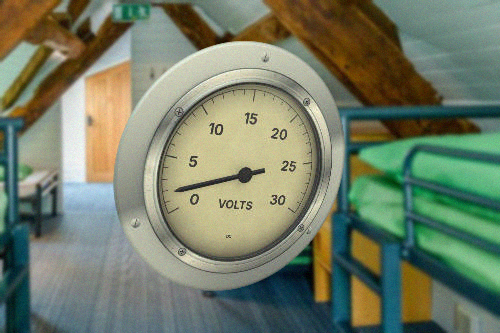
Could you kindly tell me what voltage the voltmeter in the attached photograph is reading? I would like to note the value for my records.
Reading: 2 V
